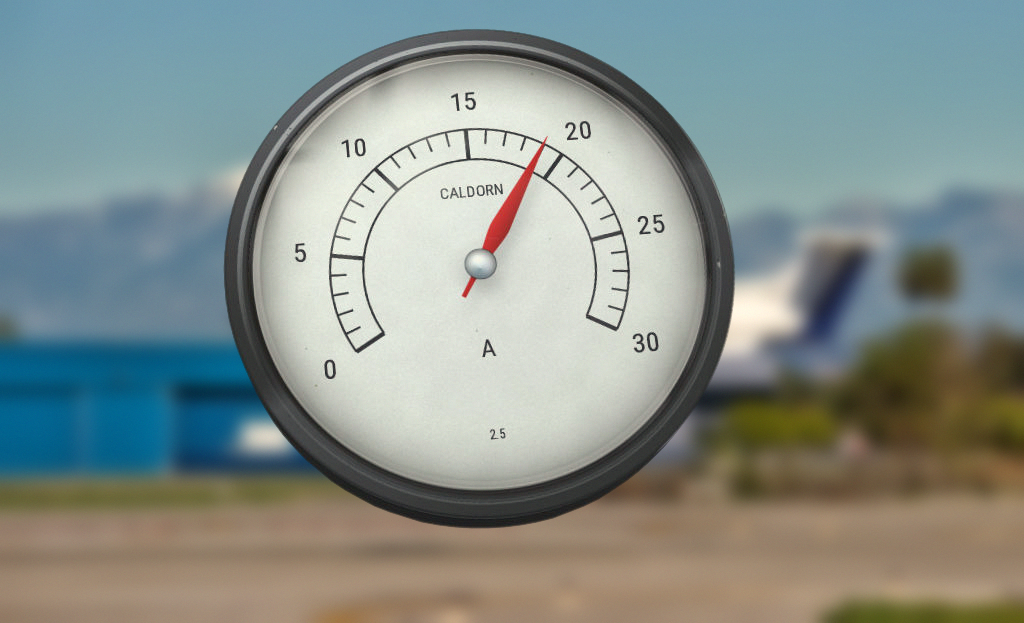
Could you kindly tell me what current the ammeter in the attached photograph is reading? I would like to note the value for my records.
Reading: 19 A
